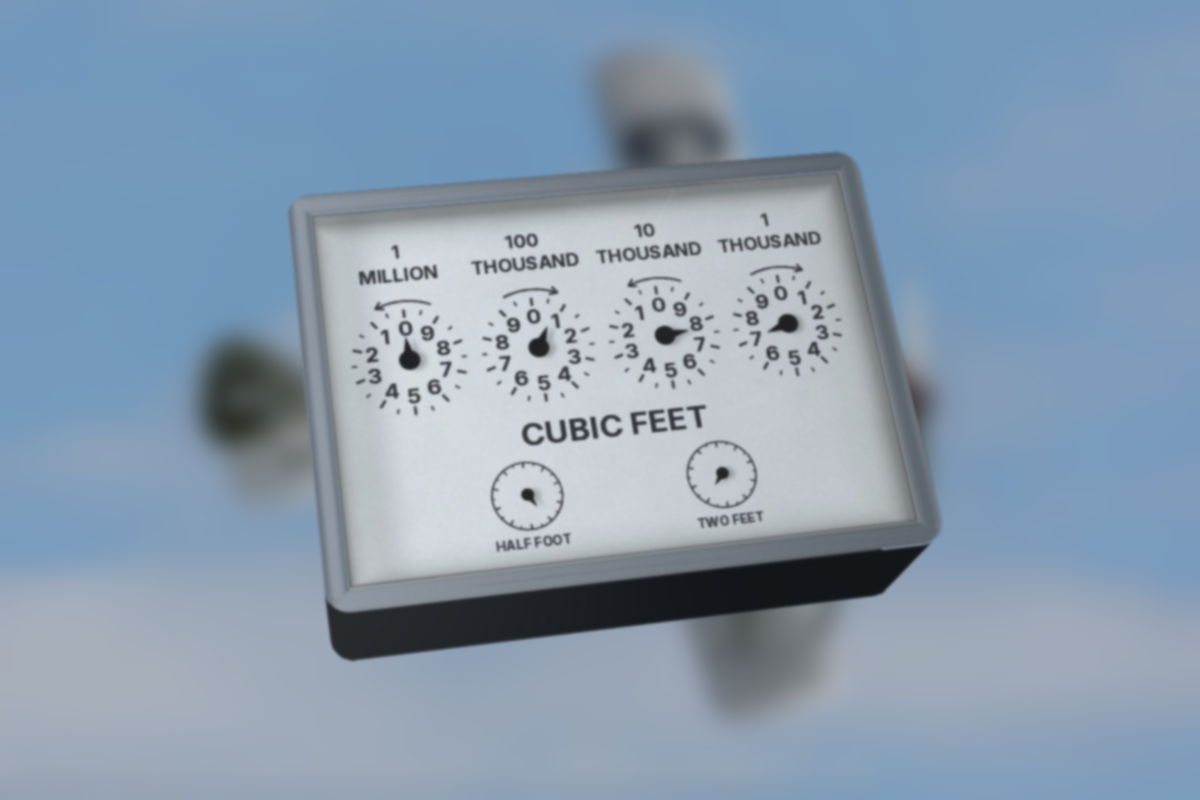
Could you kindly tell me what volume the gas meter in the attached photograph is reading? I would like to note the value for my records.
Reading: 7700 ft³
